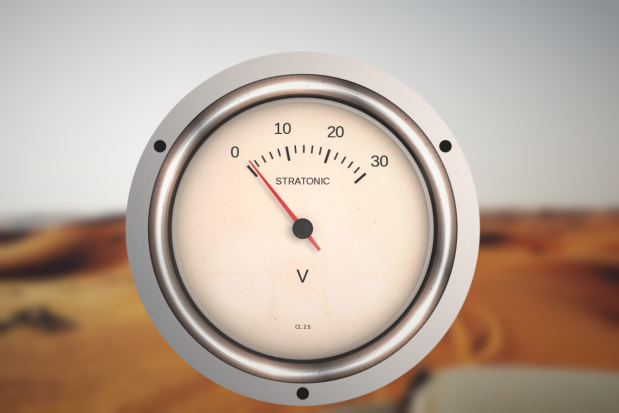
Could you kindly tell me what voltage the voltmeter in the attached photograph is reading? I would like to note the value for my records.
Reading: 1 V
